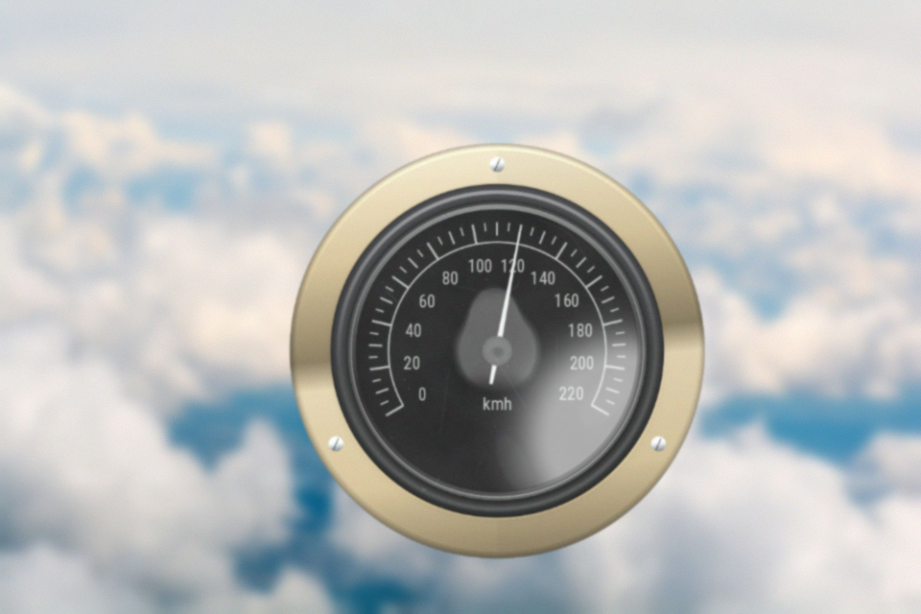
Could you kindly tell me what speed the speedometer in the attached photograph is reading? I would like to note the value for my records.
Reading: 120 km/h
